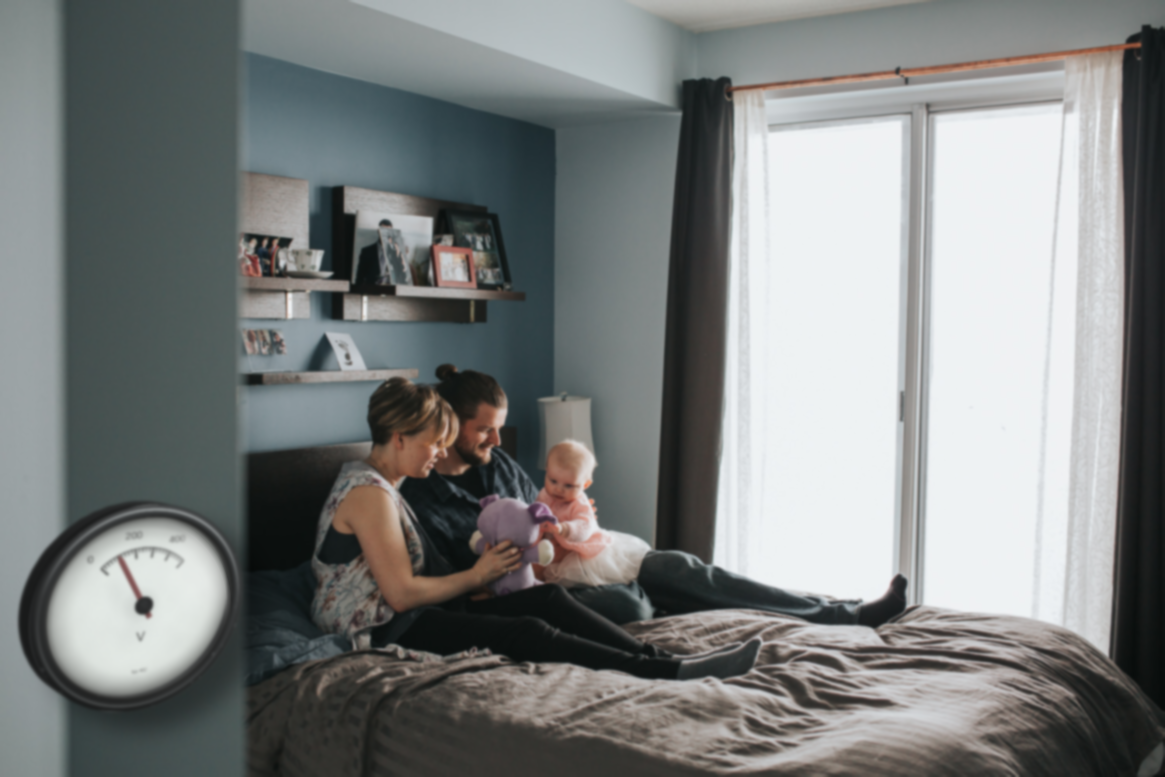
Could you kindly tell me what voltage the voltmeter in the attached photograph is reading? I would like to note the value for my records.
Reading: 100 V
